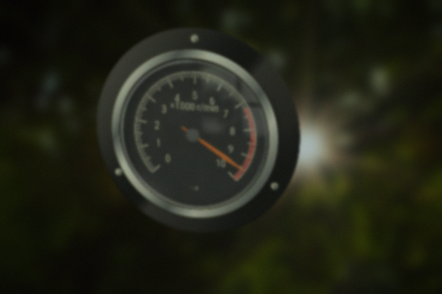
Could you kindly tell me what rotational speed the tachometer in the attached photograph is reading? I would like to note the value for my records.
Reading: 9500 rpm
